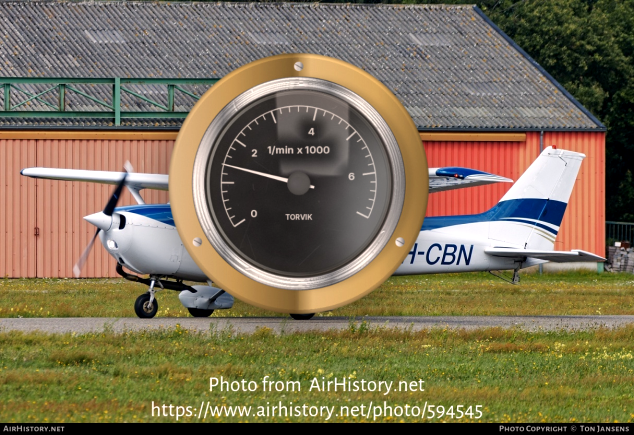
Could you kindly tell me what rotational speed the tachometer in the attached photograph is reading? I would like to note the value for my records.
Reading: 1400 rpm
